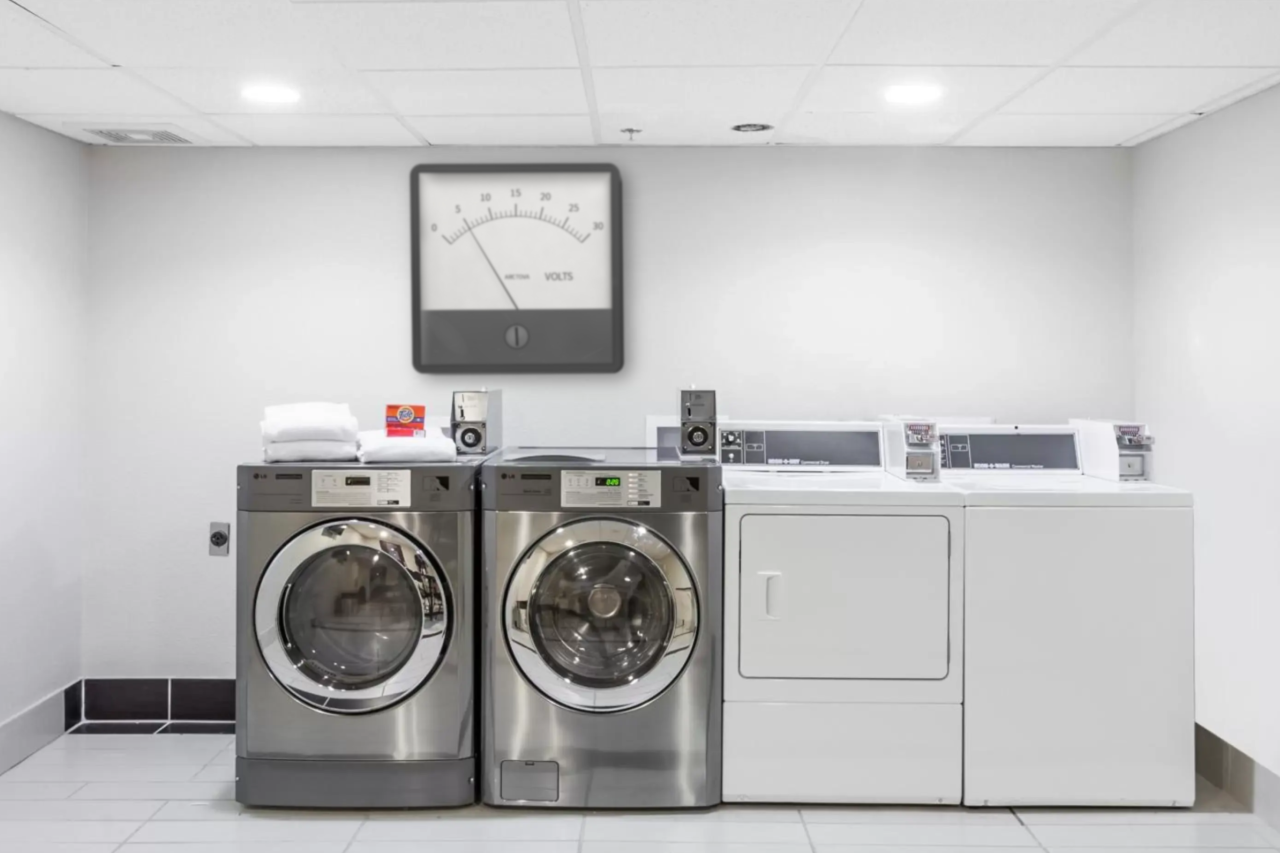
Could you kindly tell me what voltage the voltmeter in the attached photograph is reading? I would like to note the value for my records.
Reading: 5 V
